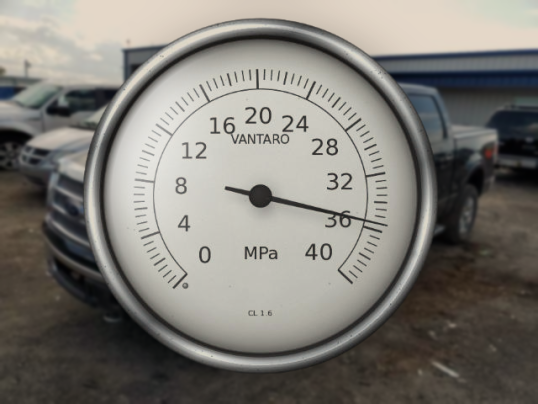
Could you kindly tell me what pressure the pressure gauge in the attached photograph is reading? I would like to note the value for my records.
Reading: 35.5 MPa
